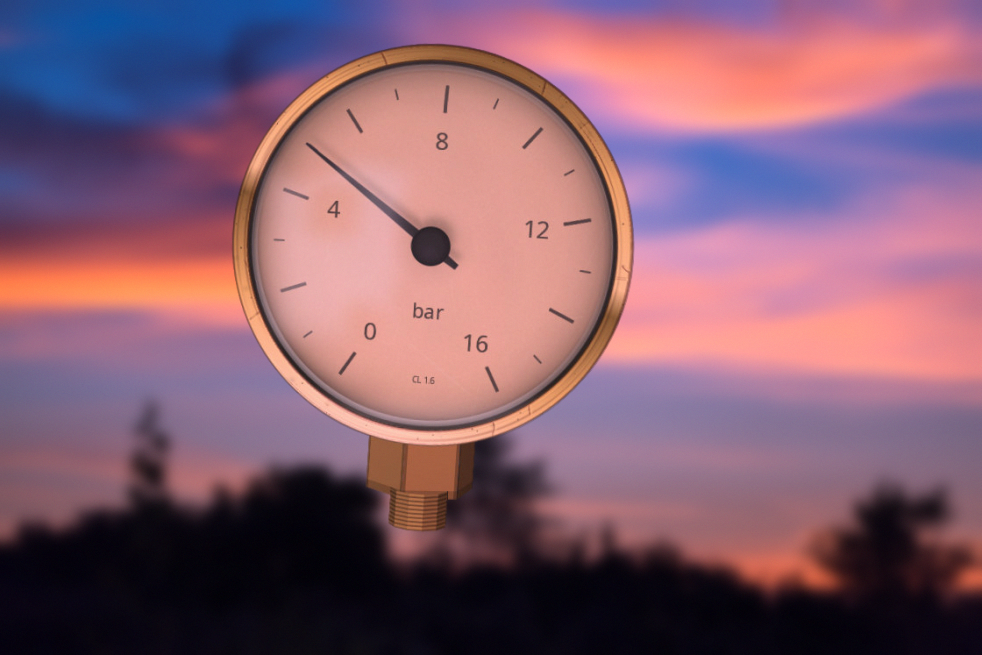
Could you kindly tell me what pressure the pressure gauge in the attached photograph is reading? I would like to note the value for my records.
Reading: 5 bar
